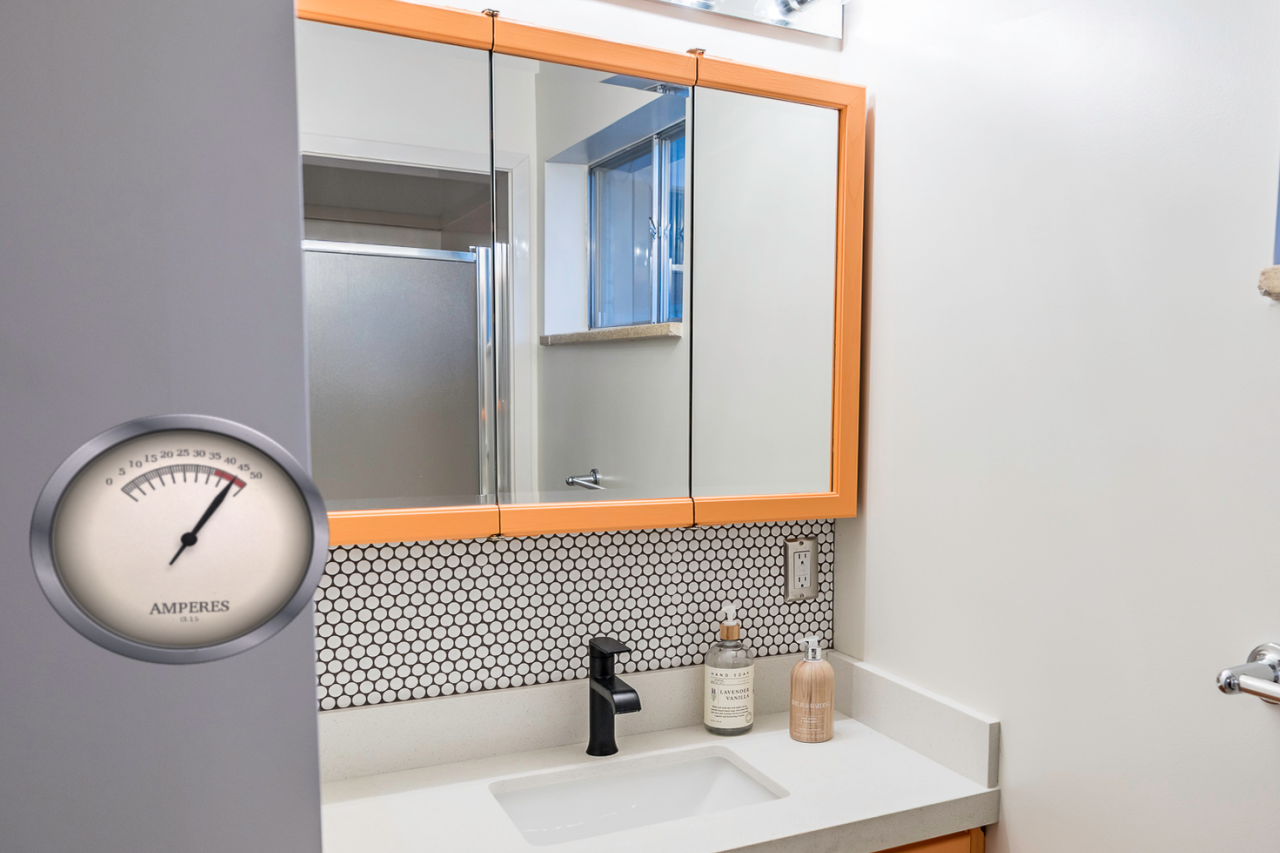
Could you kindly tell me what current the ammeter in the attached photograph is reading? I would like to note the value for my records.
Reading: 45 A
